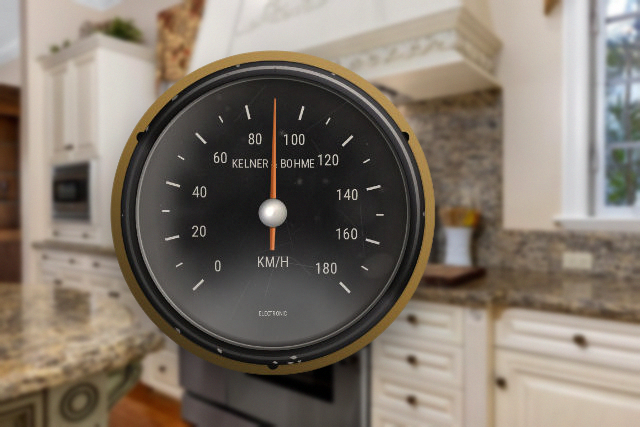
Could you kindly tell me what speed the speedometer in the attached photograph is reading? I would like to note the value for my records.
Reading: 90 km/h
